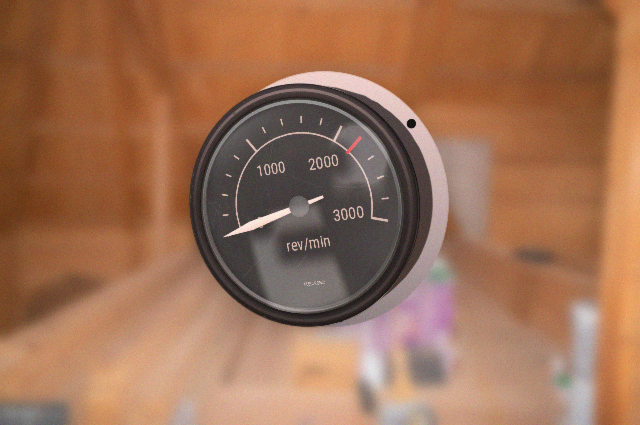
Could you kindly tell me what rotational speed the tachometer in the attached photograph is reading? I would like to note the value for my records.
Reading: 0 rpm
